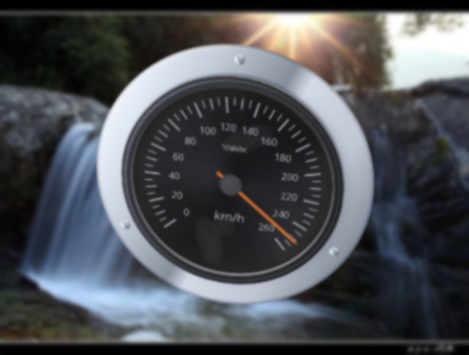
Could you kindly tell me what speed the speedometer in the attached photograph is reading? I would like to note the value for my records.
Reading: 250 km/h
